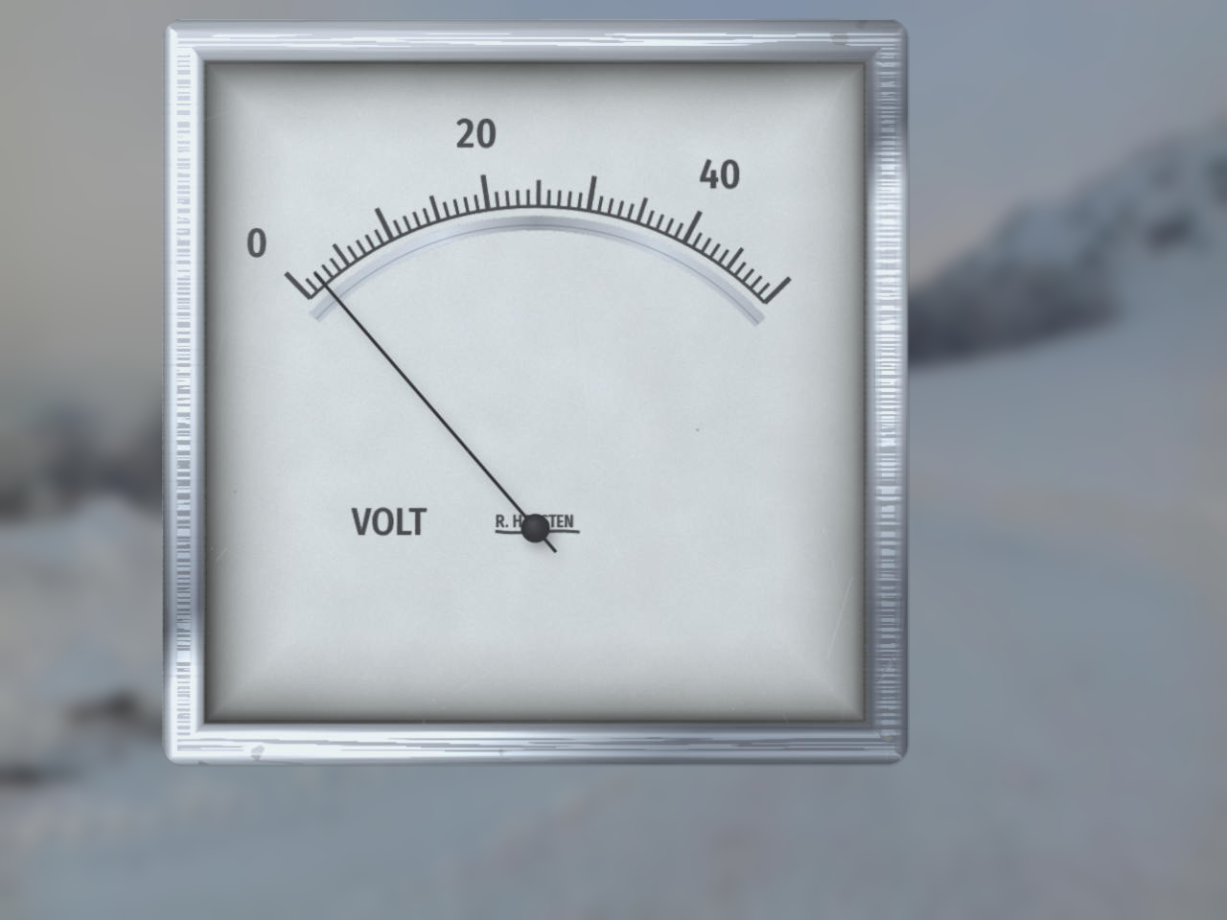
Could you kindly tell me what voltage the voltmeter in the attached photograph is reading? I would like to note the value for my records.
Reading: 2 V
